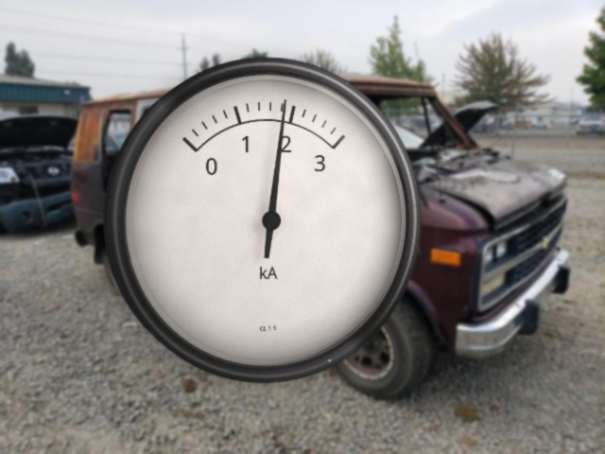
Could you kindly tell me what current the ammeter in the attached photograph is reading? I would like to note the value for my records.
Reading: 1.8 kA
